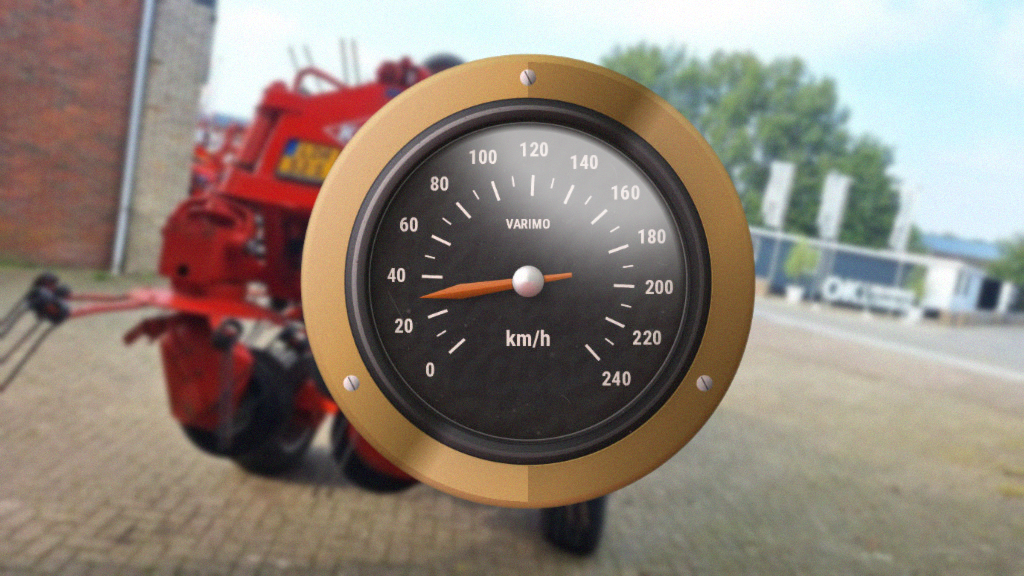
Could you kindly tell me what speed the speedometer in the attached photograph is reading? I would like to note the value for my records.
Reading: 30 km/h
